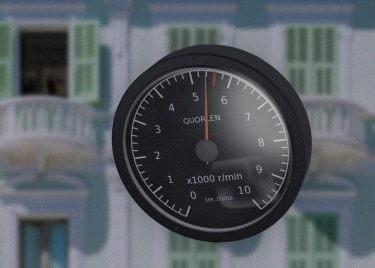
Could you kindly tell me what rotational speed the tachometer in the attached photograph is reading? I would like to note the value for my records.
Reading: 5400 rpm
